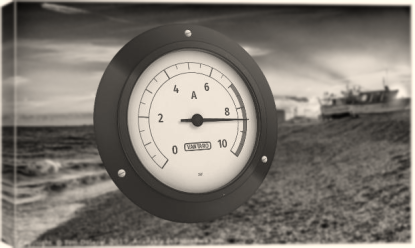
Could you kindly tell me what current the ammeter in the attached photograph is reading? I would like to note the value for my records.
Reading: 8.5 A
